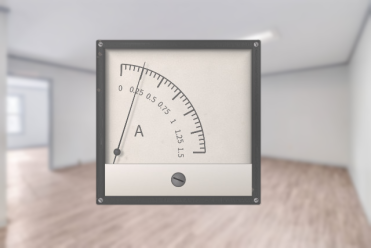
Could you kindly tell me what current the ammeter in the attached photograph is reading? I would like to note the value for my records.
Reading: 0.25 A
